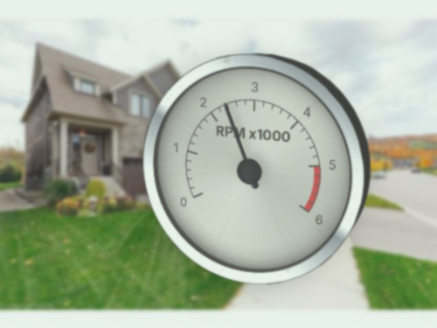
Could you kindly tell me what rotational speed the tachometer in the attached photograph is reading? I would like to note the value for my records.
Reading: 2400 rpm
